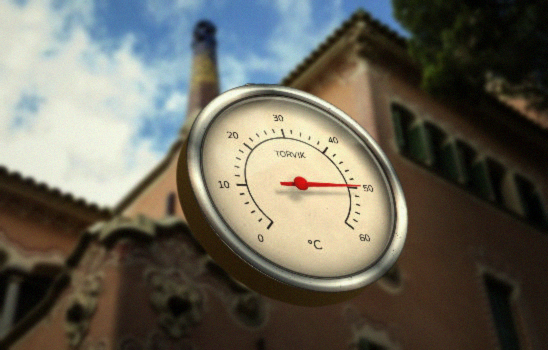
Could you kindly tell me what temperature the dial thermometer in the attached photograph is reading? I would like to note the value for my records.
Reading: 50 °C
